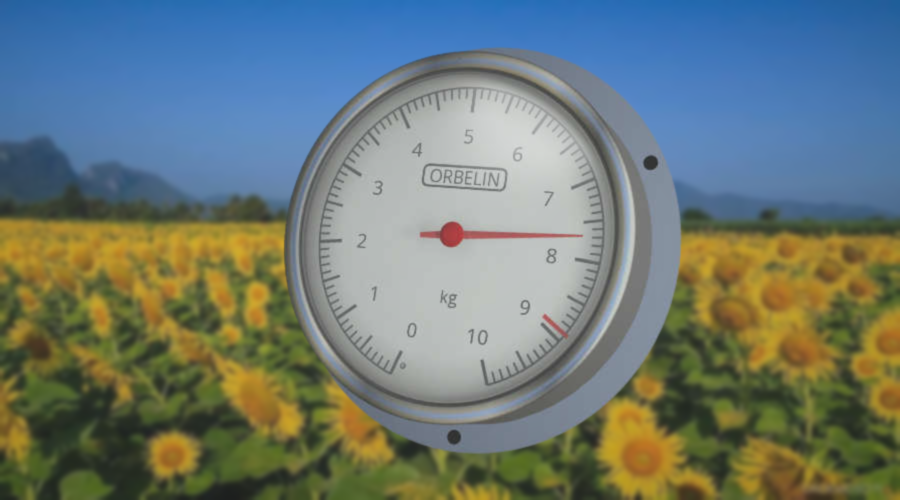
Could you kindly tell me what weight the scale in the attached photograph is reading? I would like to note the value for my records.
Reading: 7.7 kg
